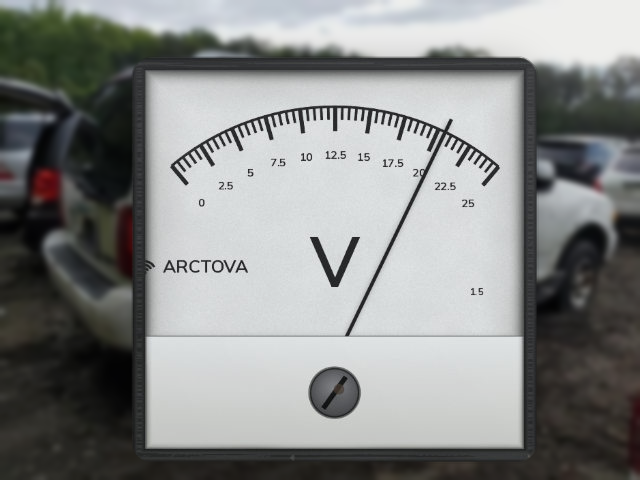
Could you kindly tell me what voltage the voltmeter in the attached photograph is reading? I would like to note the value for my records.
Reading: 20.5 V
